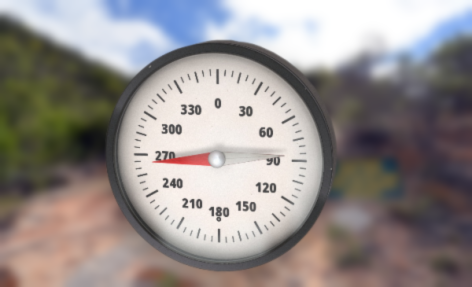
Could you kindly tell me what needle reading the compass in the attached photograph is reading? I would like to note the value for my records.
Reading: 265 °
